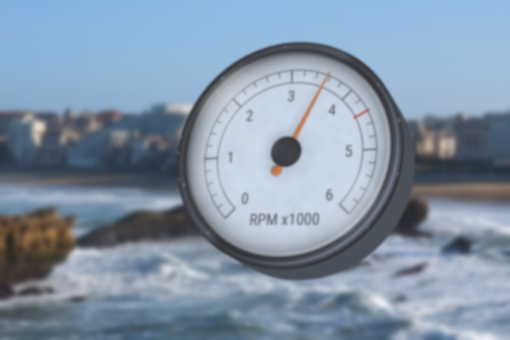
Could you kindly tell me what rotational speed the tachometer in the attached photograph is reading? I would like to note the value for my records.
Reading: 3600 rpm
